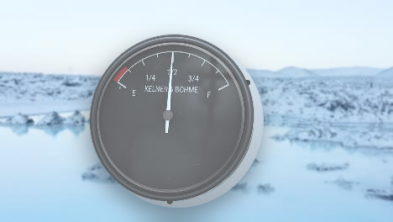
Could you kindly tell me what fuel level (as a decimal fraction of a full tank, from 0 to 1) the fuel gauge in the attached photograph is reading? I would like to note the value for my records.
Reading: 0.5
